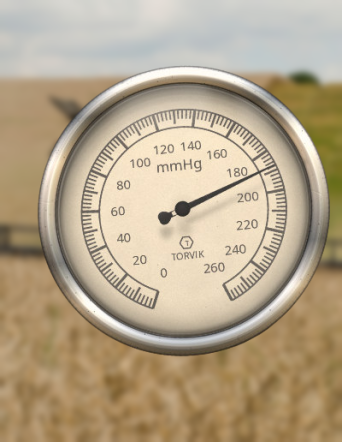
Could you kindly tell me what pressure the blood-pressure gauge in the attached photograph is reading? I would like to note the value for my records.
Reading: 188 mmHg
